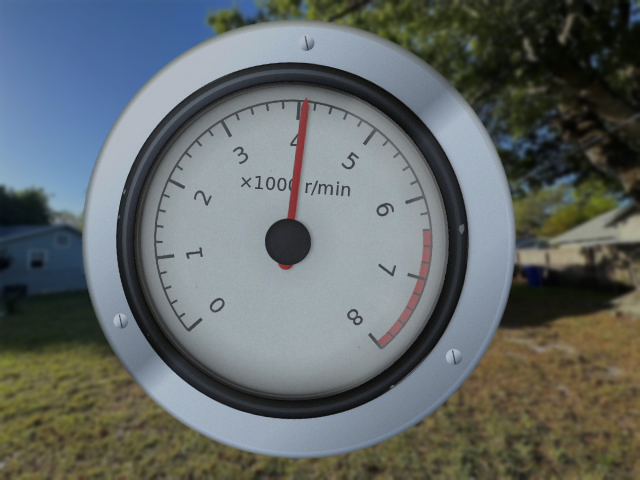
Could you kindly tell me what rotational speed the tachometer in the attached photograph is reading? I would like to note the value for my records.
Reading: 4100 rpm
